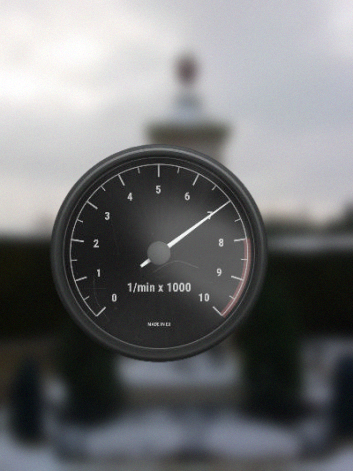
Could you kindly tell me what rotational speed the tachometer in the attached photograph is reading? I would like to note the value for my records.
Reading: 7000 rpm
